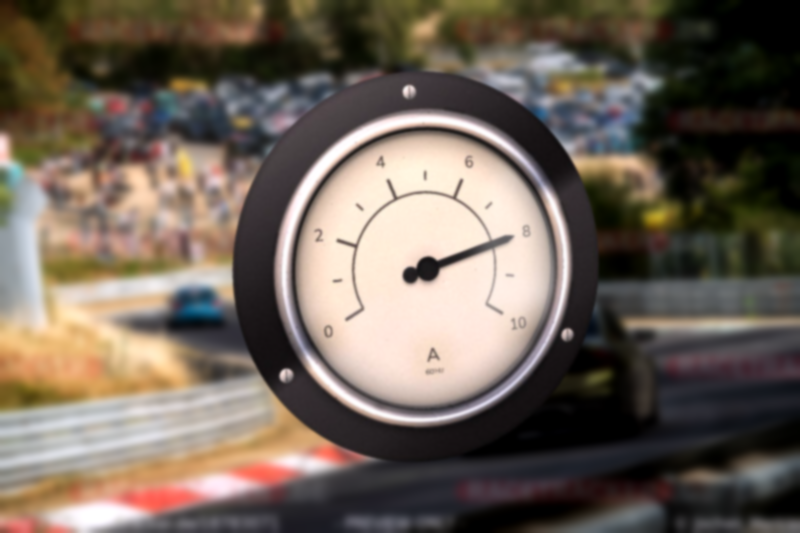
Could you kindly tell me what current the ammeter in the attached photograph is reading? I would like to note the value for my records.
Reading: 8 A
